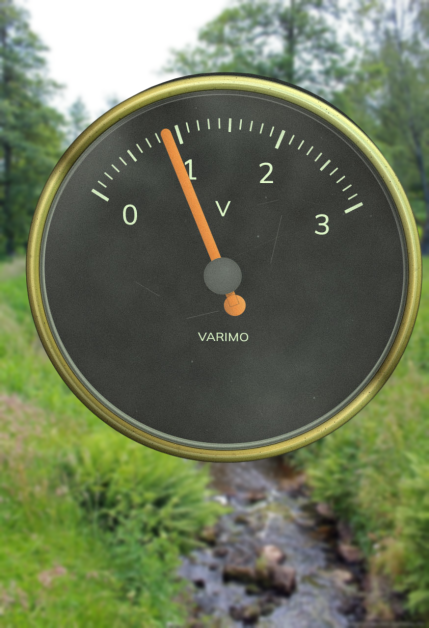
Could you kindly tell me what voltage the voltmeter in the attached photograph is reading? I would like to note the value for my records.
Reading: 0.9 V
